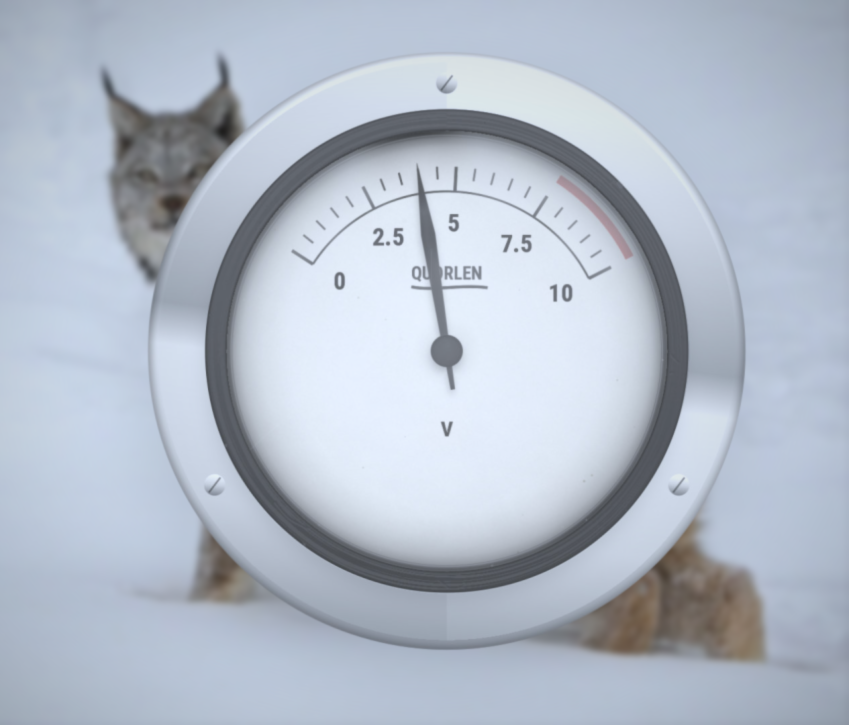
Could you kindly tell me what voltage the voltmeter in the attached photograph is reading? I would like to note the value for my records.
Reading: 4 V
